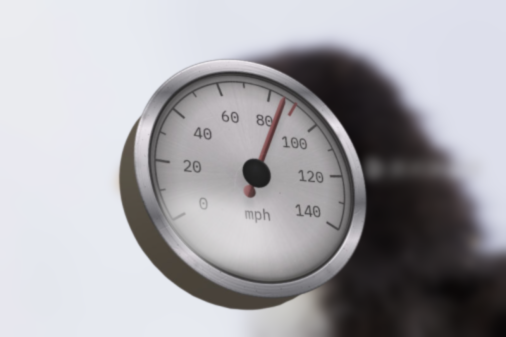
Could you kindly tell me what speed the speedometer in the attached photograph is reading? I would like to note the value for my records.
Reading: 85 mph
